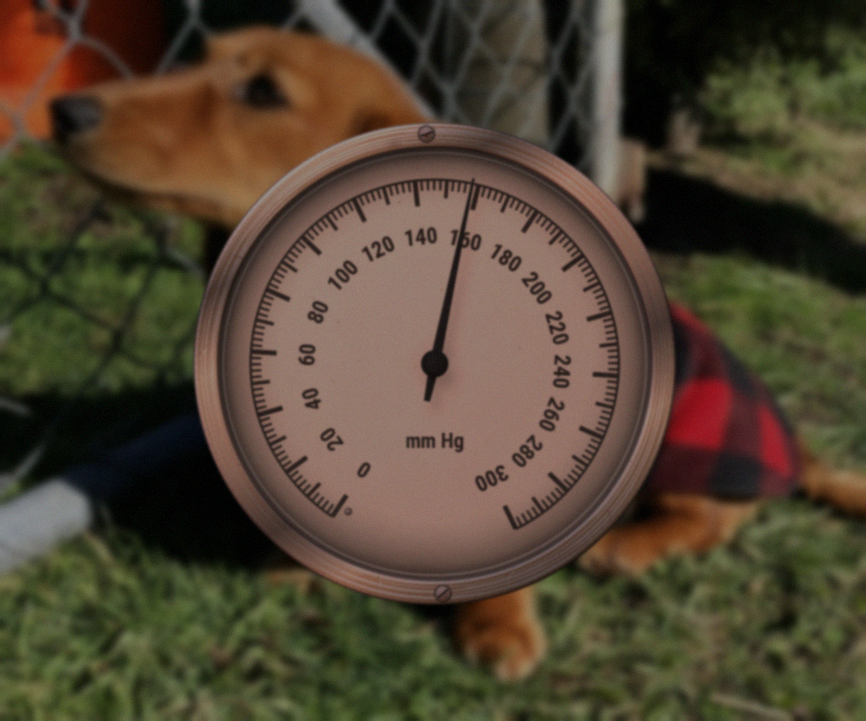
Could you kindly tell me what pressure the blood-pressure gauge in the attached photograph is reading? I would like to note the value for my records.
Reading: 158 mmHg
